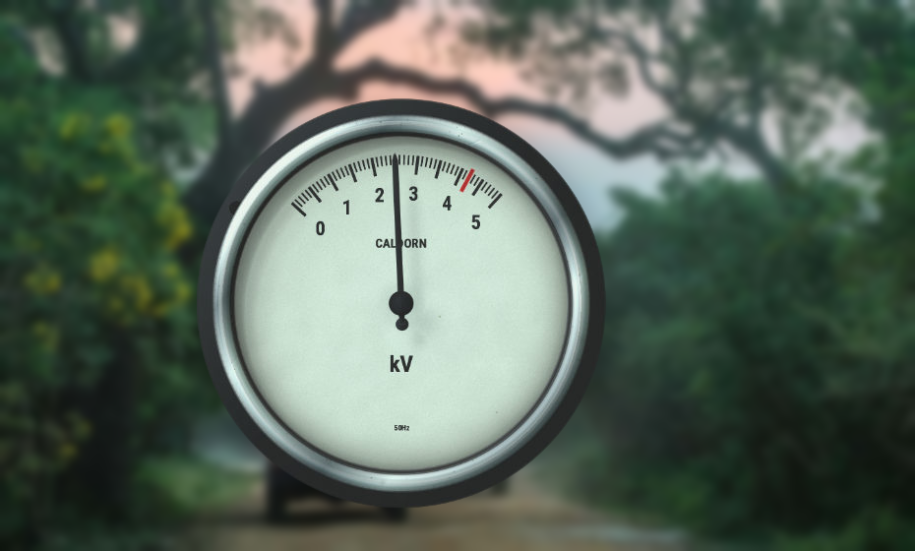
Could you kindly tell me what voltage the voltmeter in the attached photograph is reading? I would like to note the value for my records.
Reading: 2.5 kV
